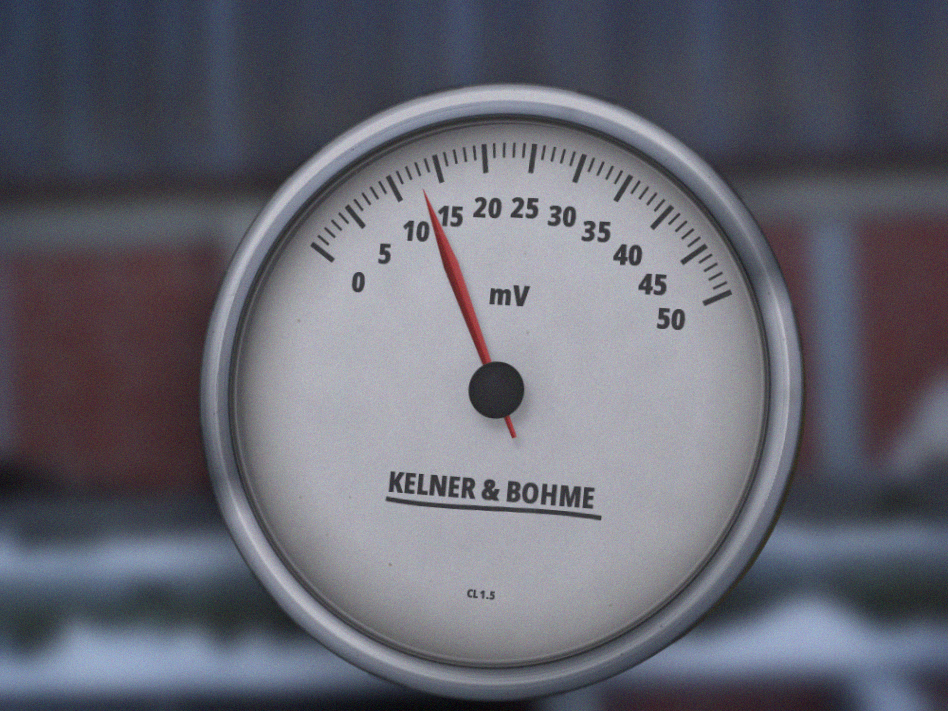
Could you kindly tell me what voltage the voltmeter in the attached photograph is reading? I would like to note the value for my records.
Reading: 13 mV
